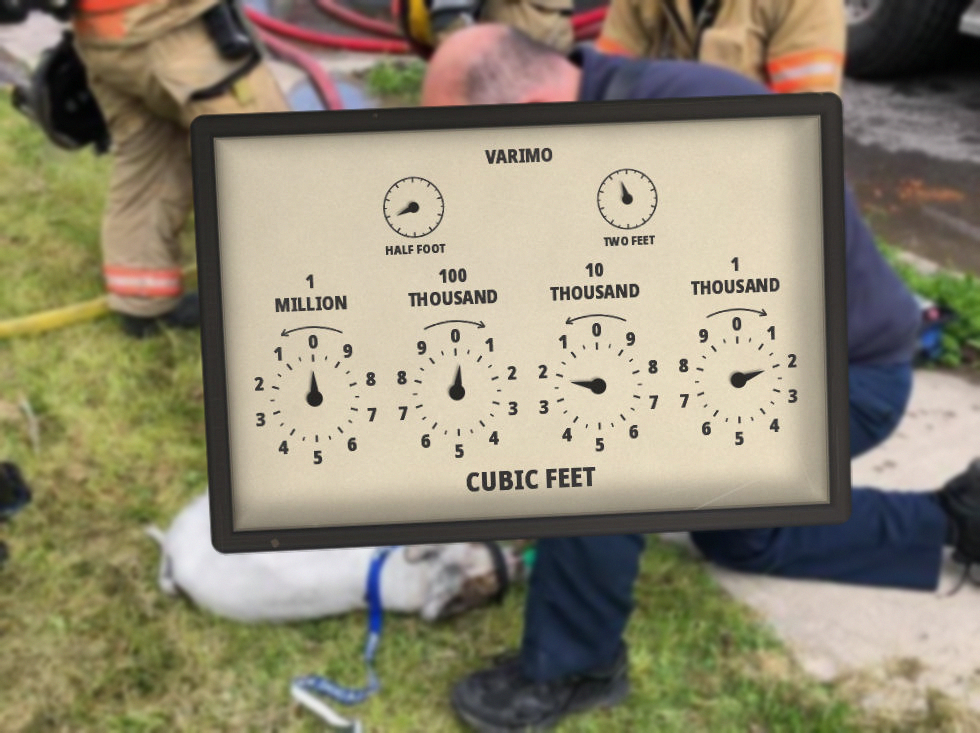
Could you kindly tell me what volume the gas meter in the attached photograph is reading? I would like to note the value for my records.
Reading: 2200 ft³
